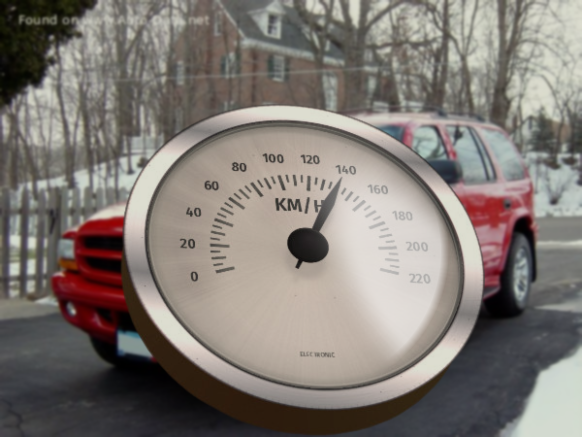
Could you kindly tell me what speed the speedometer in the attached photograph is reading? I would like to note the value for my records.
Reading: 140 km/h
